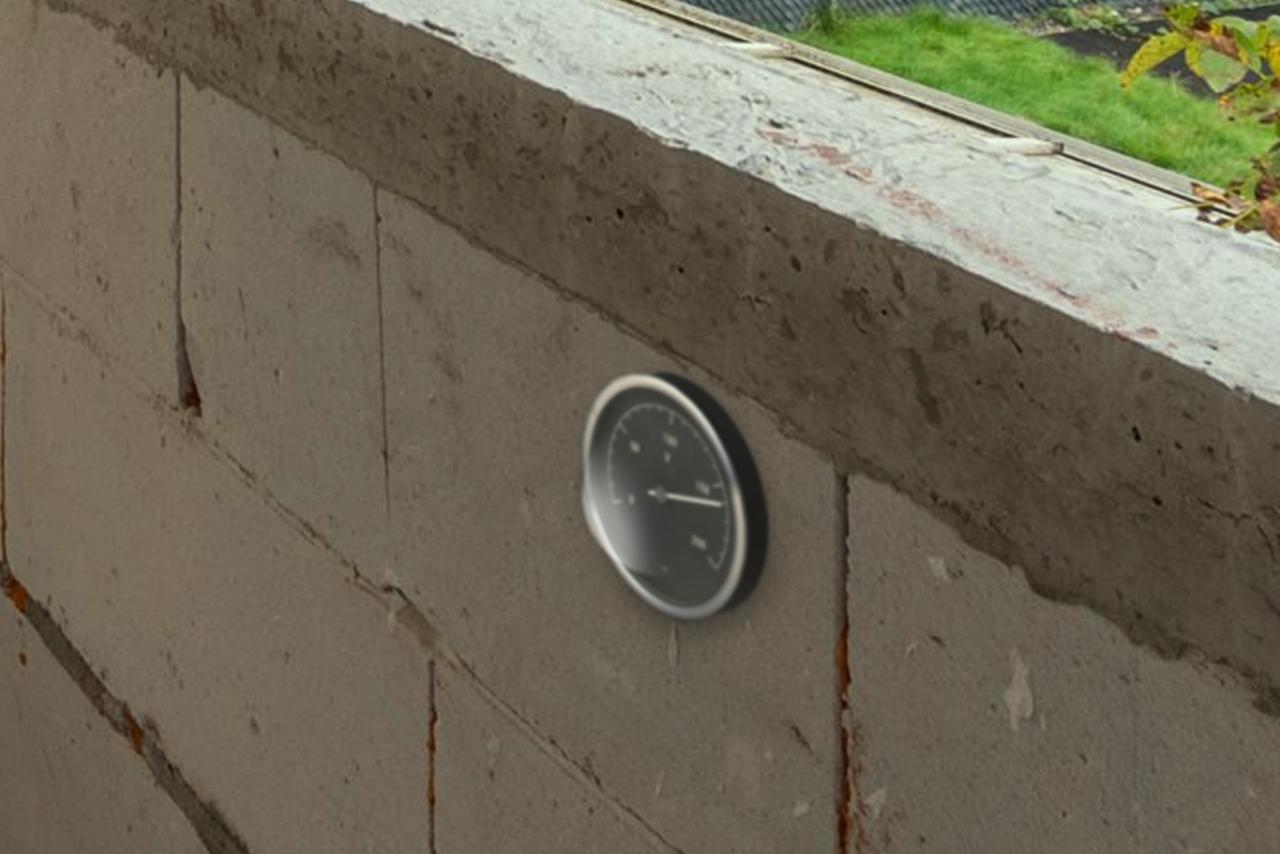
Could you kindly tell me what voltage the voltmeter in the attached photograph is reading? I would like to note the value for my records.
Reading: 160 V
